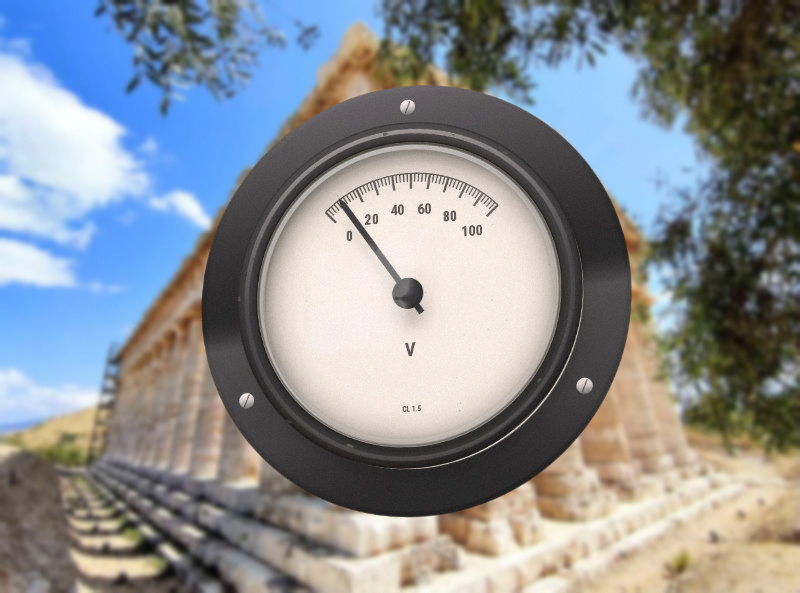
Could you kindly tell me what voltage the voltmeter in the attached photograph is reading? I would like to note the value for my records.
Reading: 10 V
